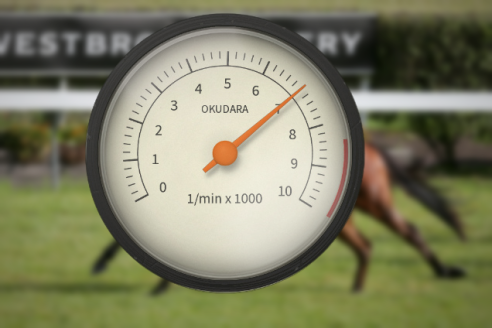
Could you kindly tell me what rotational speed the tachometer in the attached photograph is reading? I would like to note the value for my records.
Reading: 7000 rpm
